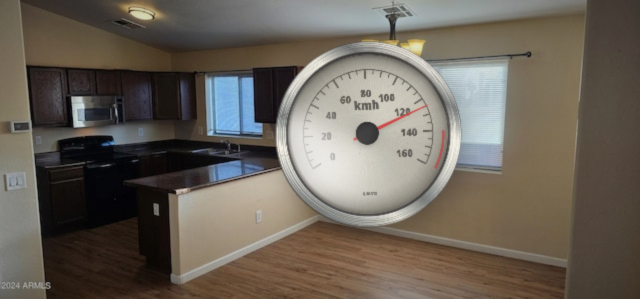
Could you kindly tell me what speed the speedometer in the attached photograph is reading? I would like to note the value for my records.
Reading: 125 km/h
